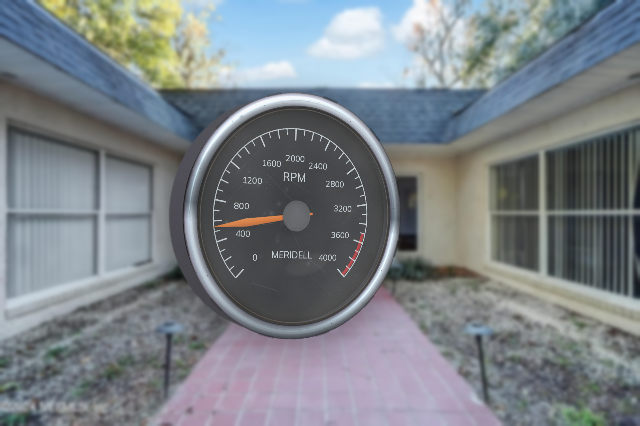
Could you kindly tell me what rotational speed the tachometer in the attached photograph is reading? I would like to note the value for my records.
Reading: 550 rpm
